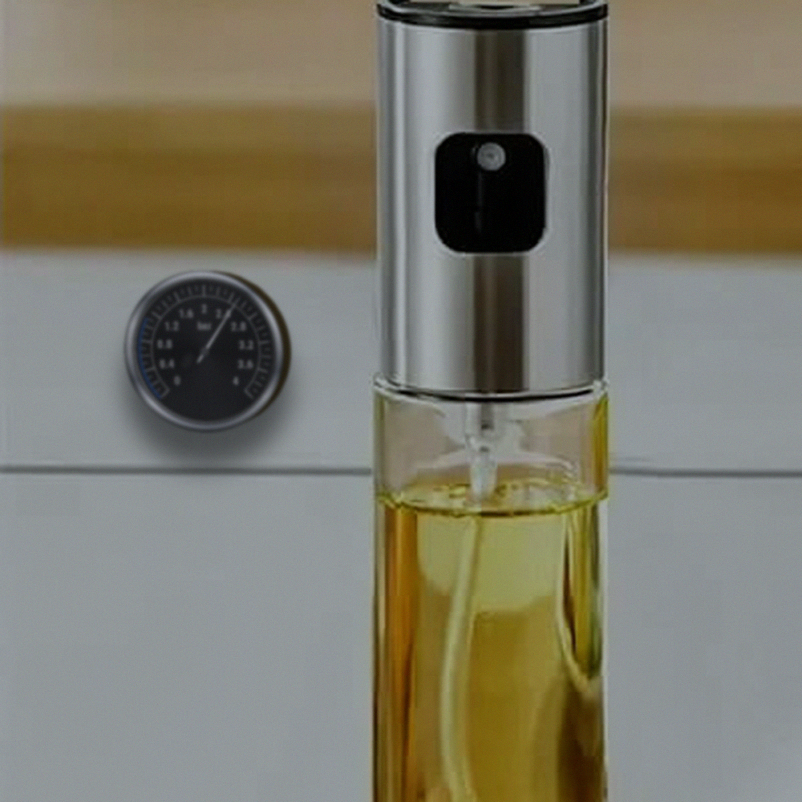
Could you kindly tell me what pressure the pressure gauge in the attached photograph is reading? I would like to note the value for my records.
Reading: 2.5 bar
